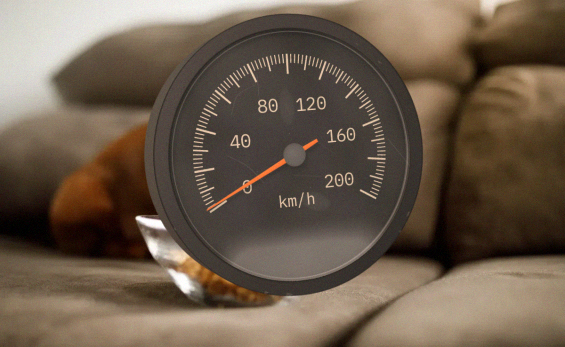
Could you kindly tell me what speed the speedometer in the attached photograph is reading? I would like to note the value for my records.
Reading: 2 km/h
